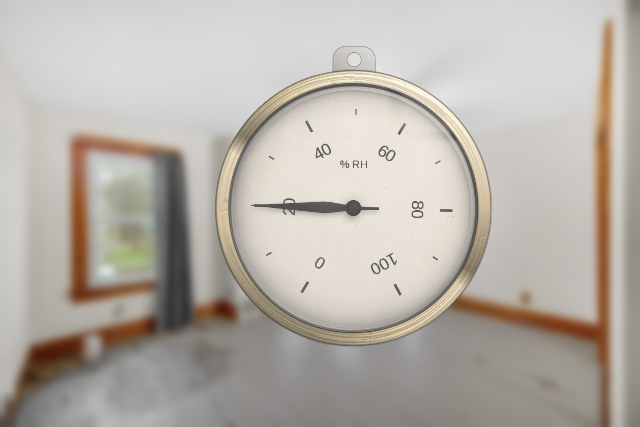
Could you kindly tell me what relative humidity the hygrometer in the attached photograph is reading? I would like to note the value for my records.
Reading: 20 %
